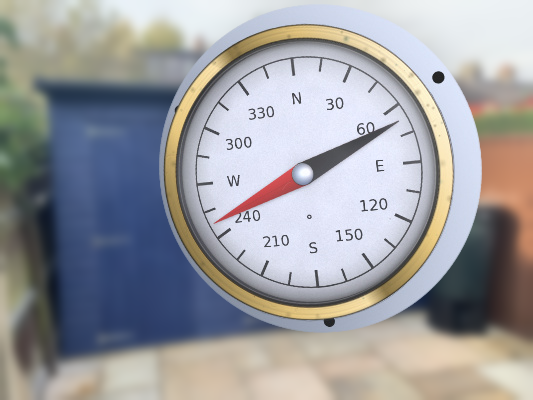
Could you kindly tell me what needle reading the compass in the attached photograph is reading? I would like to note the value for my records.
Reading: 247.5 °
